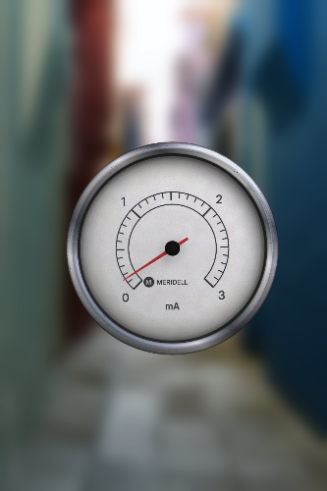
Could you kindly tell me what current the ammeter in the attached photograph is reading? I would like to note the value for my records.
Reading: 0.15 mA
